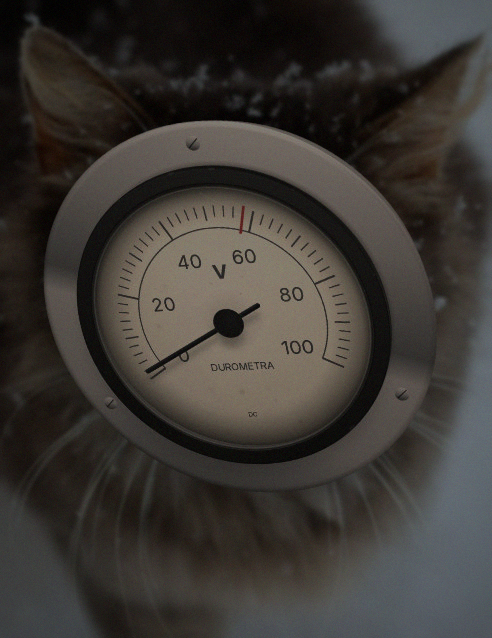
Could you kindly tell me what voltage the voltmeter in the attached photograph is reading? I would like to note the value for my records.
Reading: 2 V
